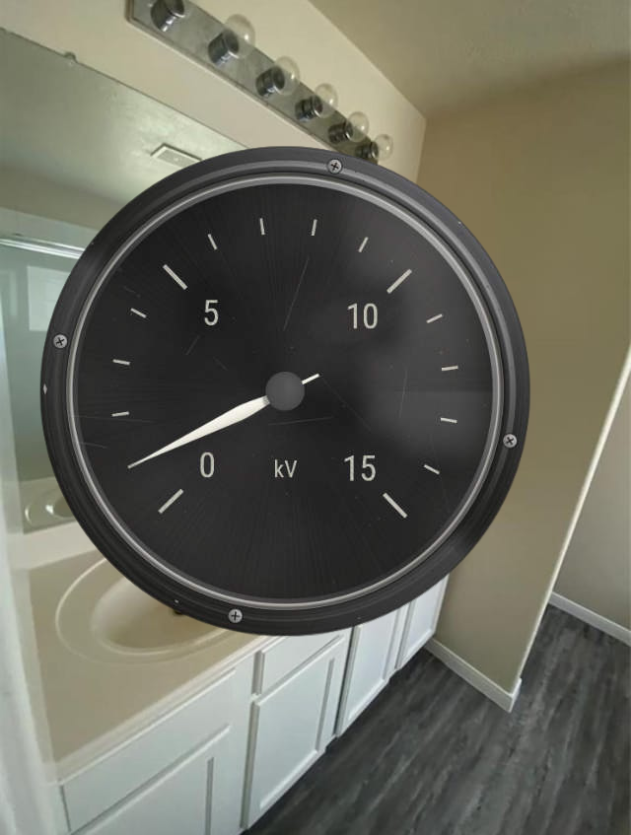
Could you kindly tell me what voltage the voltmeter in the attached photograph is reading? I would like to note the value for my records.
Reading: 1 kV
